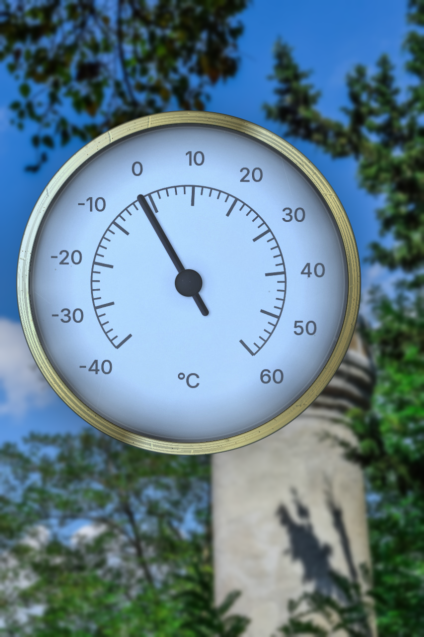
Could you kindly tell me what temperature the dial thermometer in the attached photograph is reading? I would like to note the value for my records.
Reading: -2 °C
